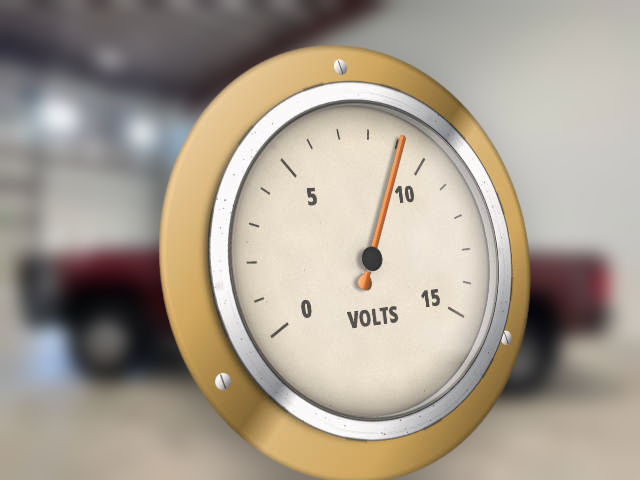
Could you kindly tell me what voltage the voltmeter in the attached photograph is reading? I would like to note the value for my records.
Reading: 9 V
